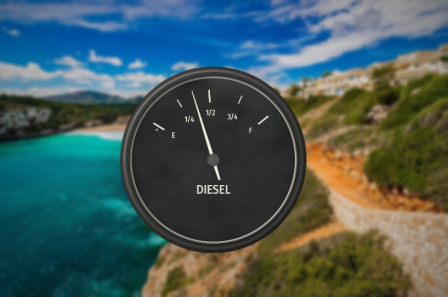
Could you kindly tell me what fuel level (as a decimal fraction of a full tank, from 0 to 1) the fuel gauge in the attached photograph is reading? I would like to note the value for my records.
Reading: 0.375
